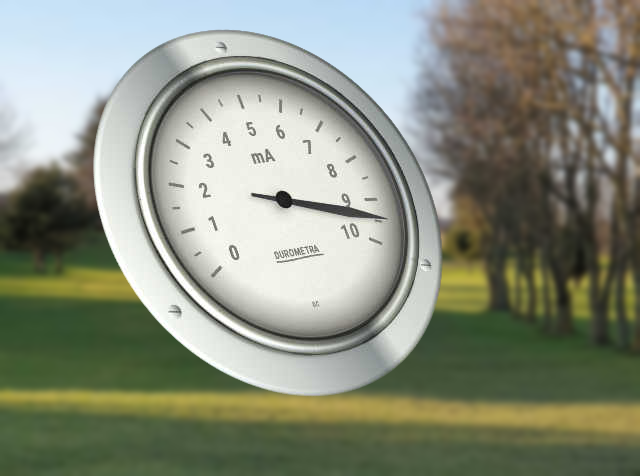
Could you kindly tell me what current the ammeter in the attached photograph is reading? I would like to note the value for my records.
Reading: 9.5 mA
